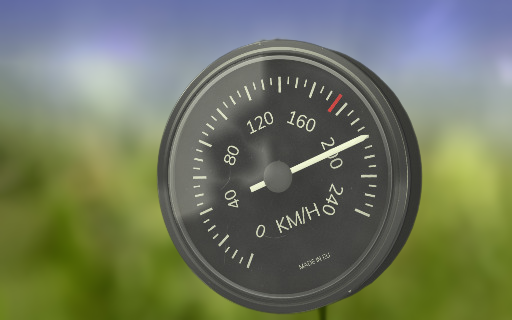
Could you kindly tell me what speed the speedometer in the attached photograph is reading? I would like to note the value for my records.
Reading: 200 km/h
